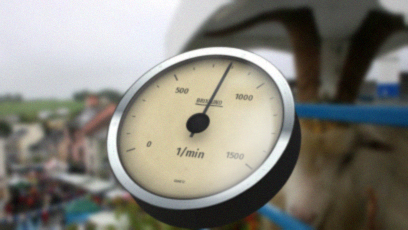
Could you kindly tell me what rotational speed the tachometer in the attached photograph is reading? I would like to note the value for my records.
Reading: 800 rpm
